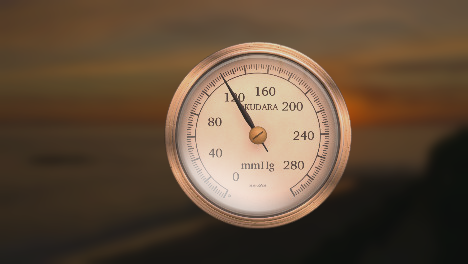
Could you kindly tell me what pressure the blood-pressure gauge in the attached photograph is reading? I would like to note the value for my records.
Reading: 120 mmHg
